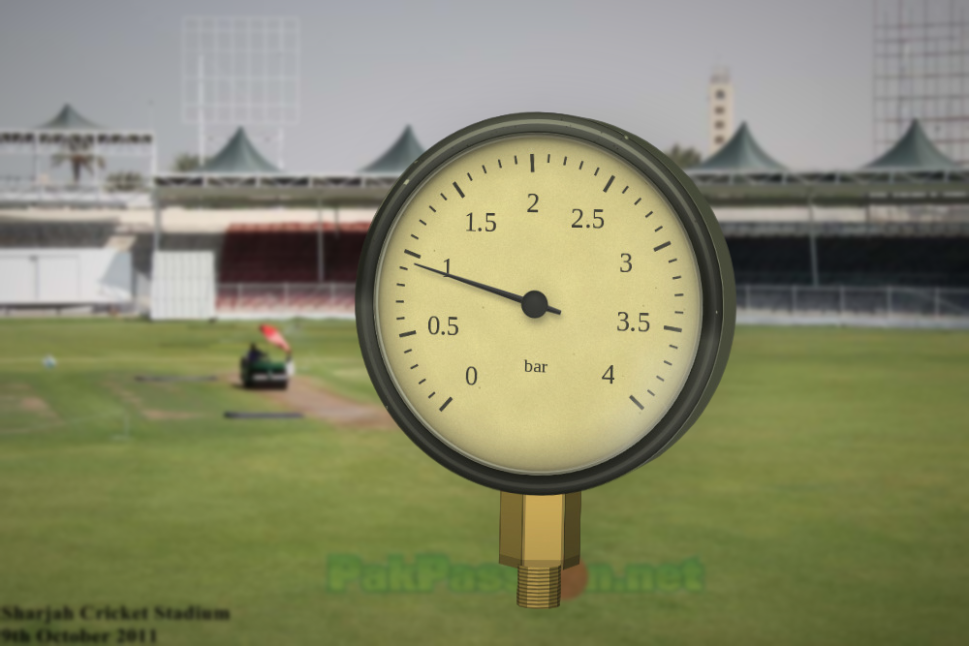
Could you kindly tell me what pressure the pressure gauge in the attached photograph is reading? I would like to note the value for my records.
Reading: 0.95 bar
